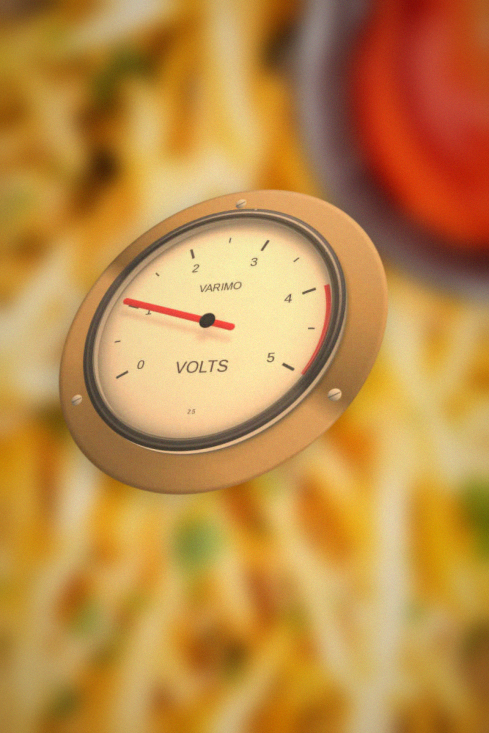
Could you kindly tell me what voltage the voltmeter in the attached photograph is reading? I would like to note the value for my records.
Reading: 1 V
